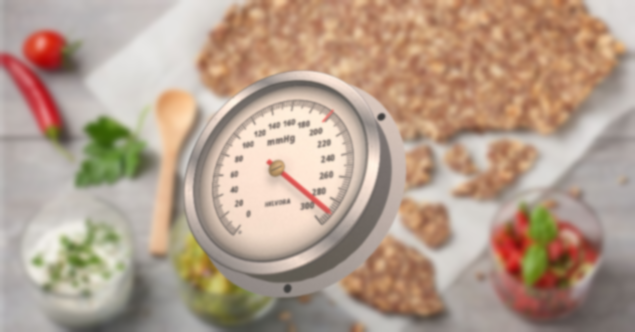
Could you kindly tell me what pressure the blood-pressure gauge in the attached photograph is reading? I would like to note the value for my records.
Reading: 290 mmHg
